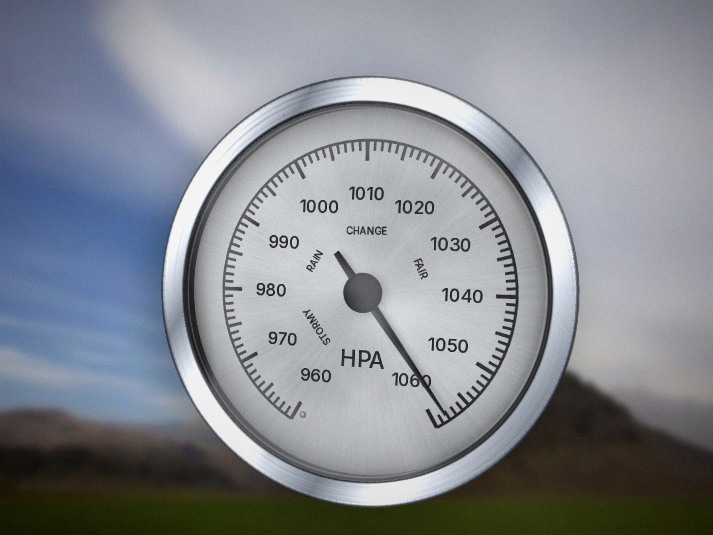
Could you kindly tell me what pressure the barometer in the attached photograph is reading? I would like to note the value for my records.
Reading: 1058 hPa
